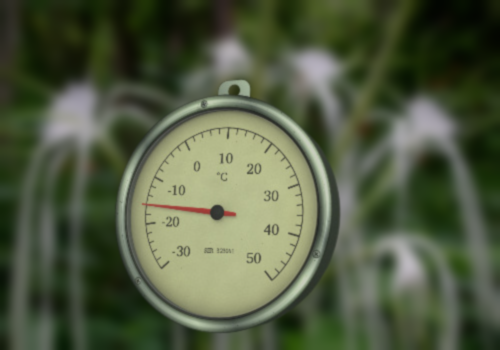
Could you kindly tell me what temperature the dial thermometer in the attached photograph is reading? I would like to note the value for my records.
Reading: -16 °C
